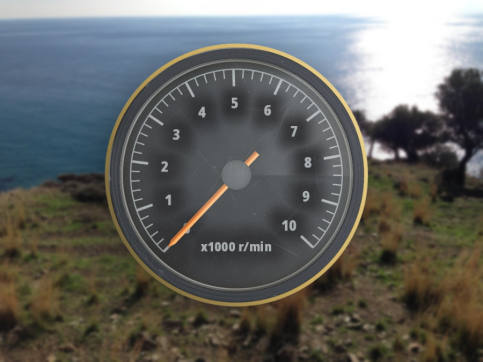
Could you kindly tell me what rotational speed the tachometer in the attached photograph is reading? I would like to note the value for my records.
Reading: 0 rpm
